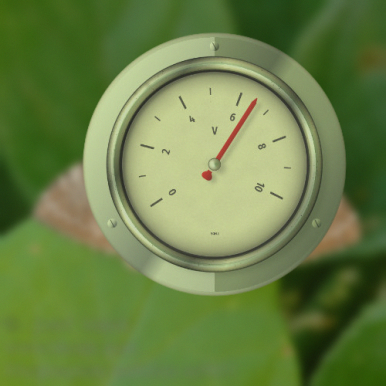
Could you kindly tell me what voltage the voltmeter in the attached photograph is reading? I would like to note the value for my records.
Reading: 6.5 V
